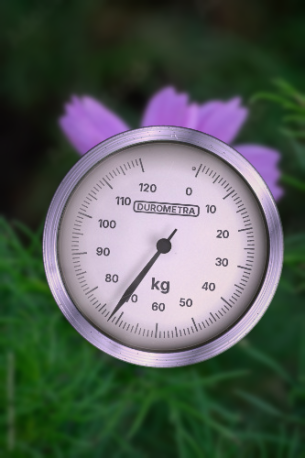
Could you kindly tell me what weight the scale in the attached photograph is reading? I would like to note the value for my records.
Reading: 72 kg
